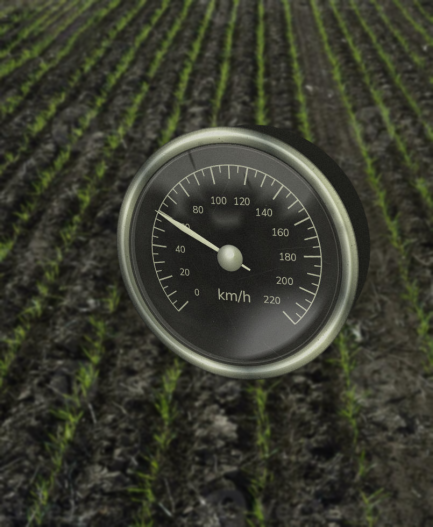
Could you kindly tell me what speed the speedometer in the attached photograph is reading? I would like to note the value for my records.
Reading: 60 km/h
